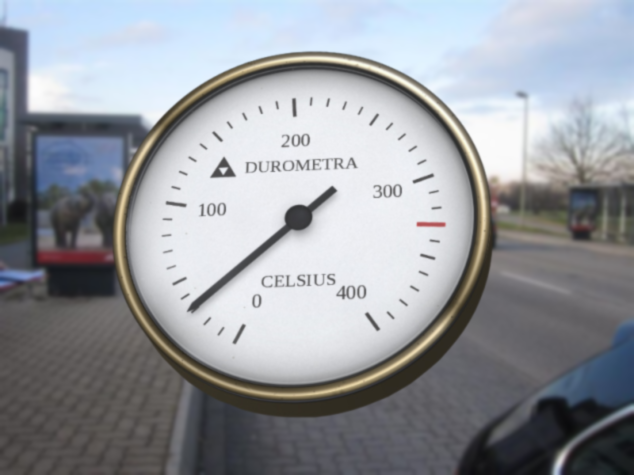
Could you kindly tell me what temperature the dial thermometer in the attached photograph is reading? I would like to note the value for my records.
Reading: 30 °C
